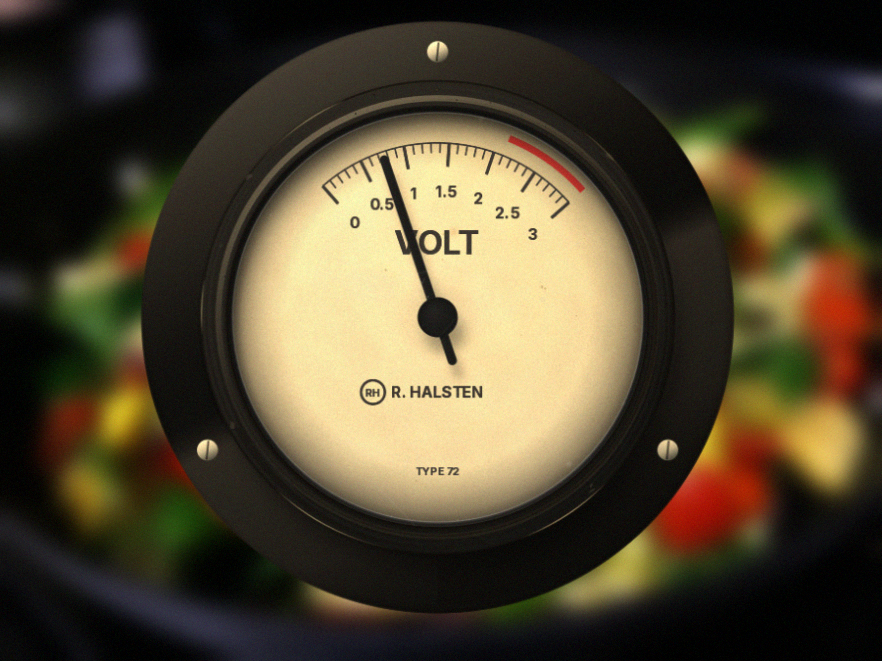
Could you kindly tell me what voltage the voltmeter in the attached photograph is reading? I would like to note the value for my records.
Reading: 0.75 V
